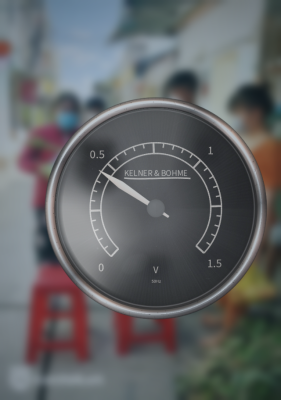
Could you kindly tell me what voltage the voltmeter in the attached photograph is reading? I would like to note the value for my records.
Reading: 0.45 V
